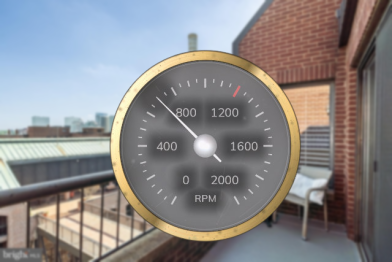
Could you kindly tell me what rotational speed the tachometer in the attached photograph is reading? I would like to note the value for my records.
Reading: 700 rpm
